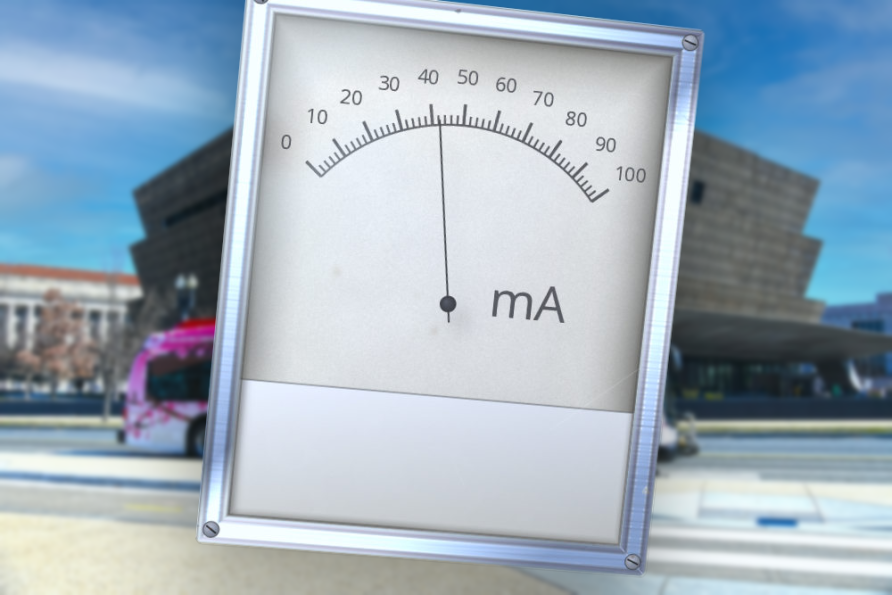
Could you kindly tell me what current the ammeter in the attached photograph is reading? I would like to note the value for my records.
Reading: 42 mA
